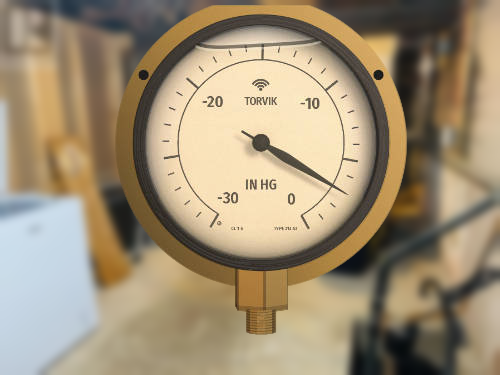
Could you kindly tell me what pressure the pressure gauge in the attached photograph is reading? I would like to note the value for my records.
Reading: -3 inHg
